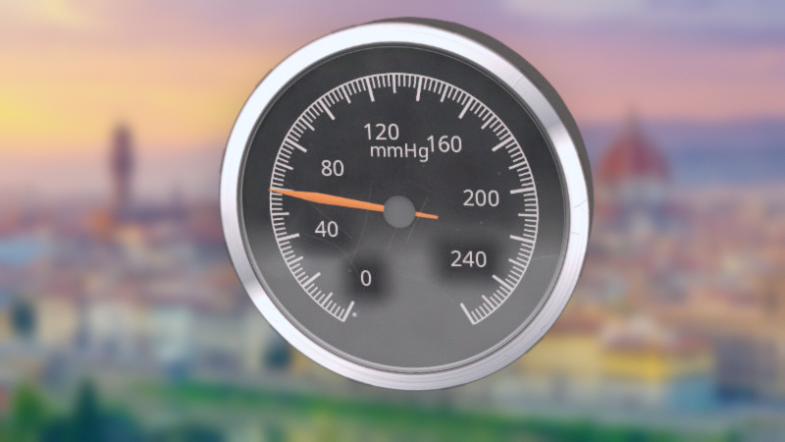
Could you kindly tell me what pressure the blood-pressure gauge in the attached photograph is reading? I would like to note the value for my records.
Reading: 60 mmHg
